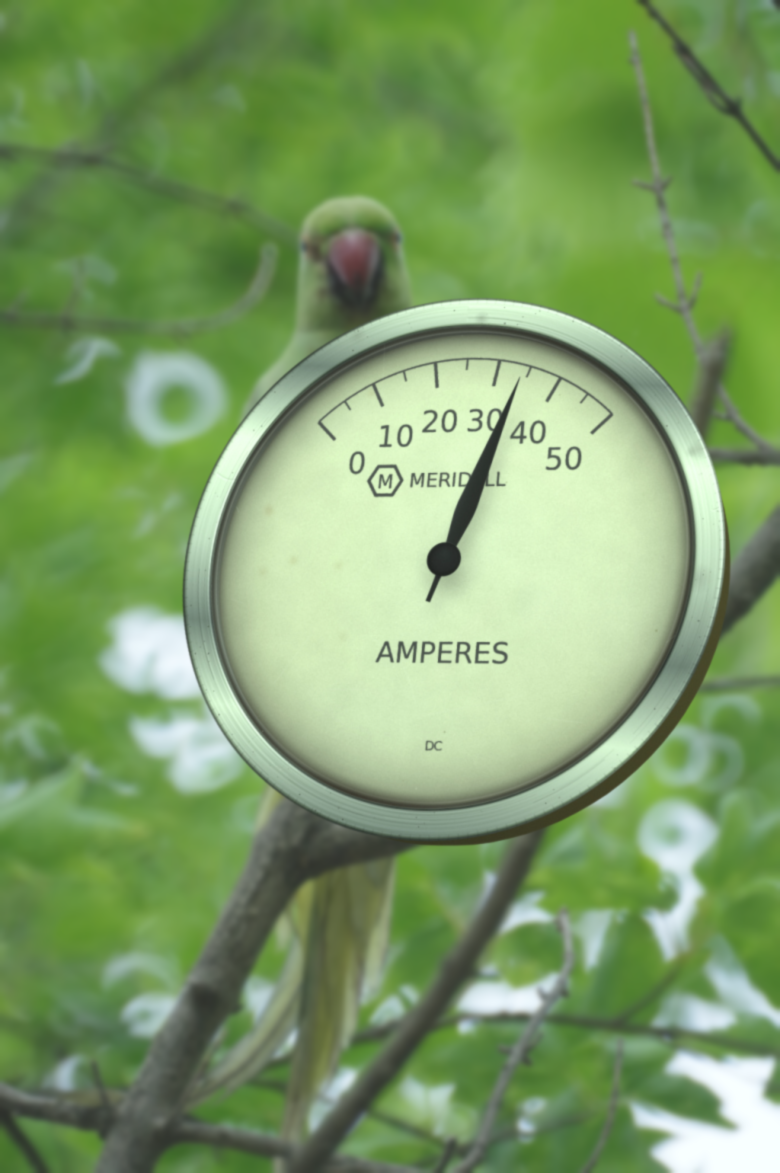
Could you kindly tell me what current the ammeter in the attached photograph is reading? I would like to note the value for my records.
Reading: 35 A
